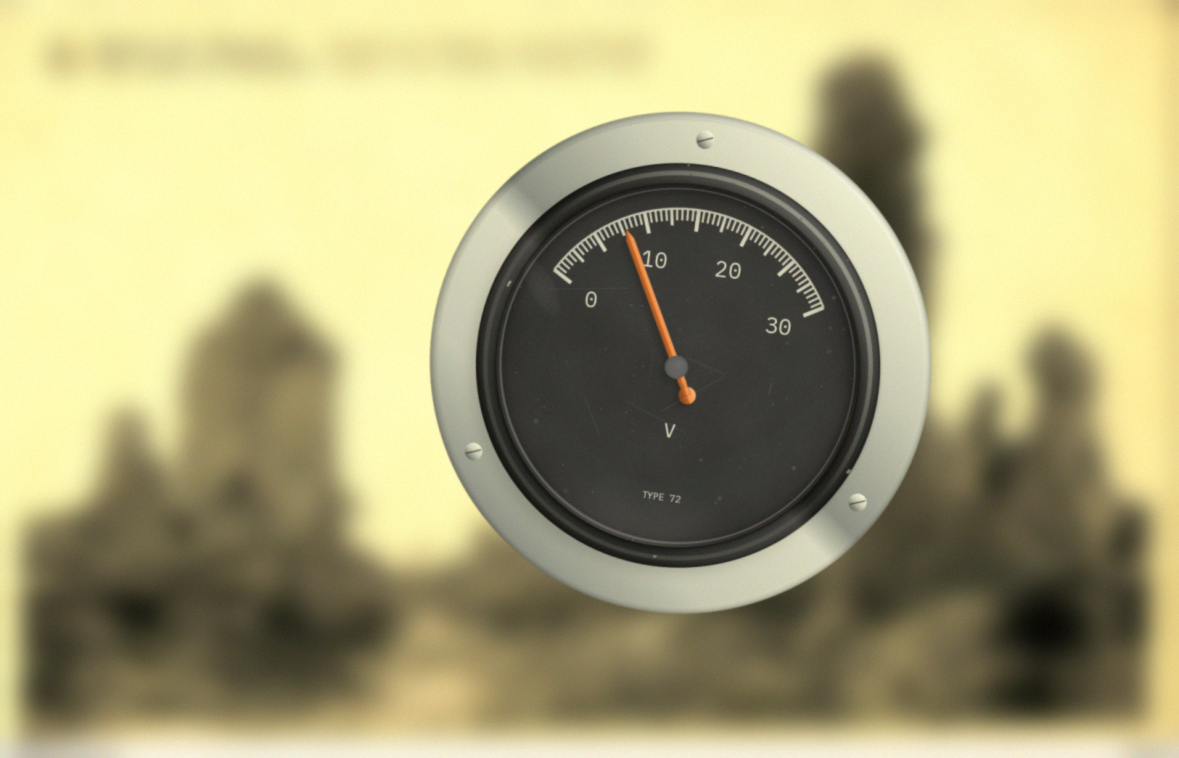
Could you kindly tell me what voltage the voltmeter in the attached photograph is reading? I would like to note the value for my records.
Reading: 8 V
